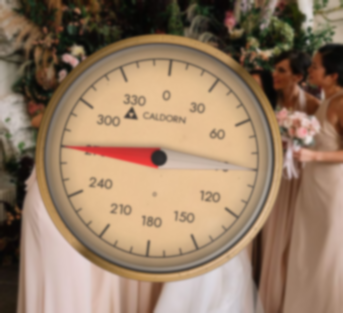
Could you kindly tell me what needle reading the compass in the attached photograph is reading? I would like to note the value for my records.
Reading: 270 °
